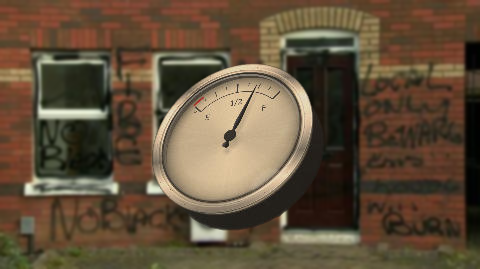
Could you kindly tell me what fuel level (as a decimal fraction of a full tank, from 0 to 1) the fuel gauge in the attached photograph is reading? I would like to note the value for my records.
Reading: 0.75
